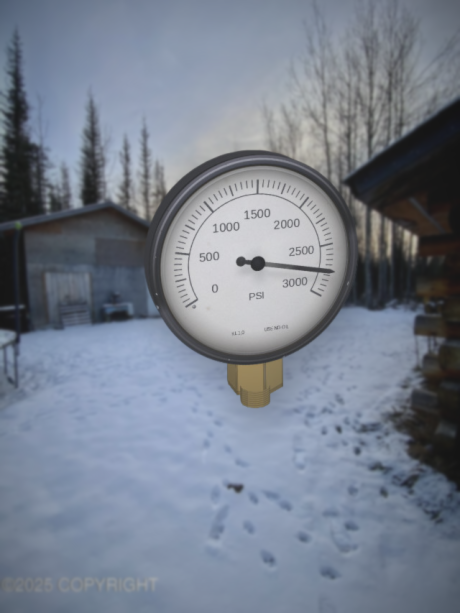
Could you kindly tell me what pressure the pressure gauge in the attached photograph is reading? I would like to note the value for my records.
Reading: 2750 psi
